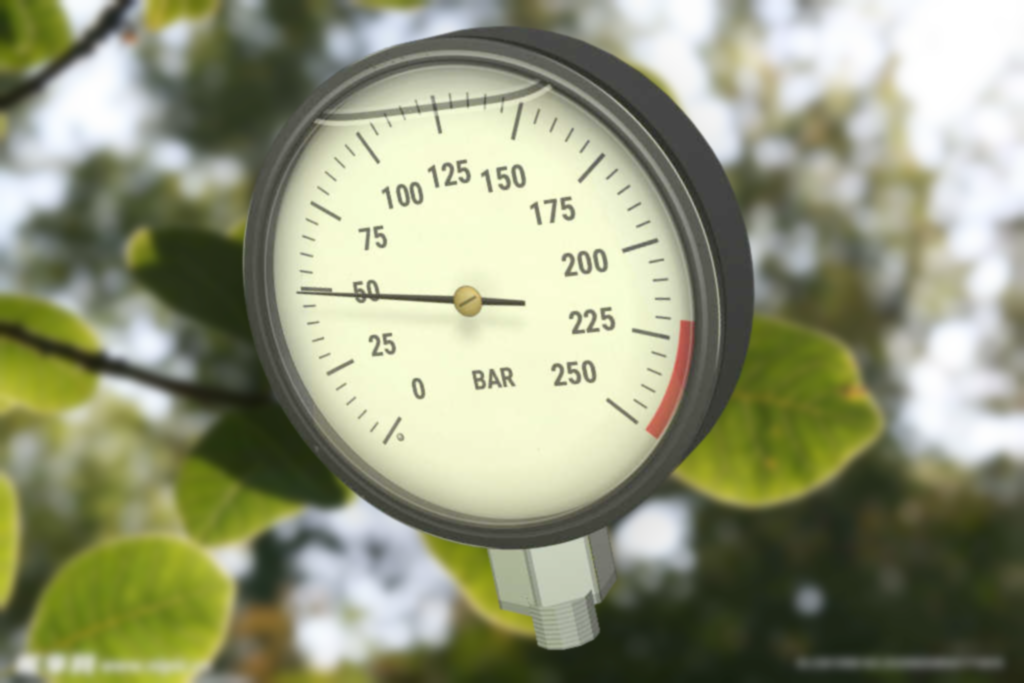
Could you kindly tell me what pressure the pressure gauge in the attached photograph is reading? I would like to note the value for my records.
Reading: 50 bar
